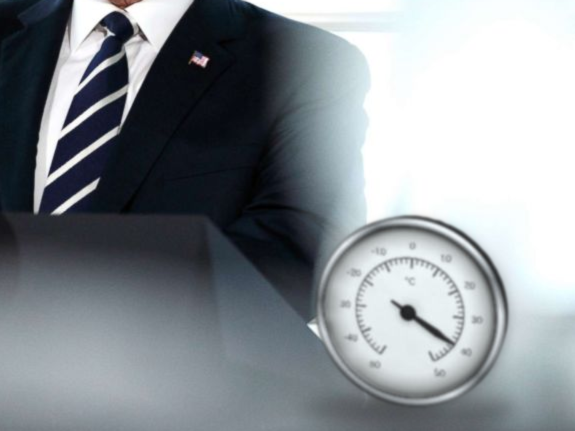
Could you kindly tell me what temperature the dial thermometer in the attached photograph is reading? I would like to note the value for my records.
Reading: 40 °C
